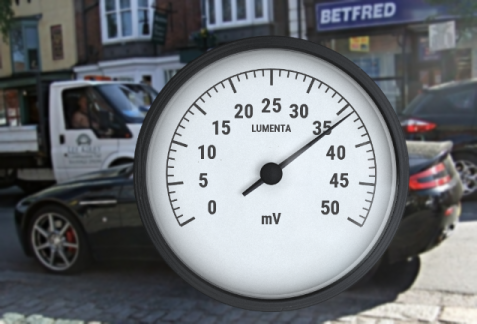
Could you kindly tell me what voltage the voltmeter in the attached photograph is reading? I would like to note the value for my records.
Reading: 36 mV
